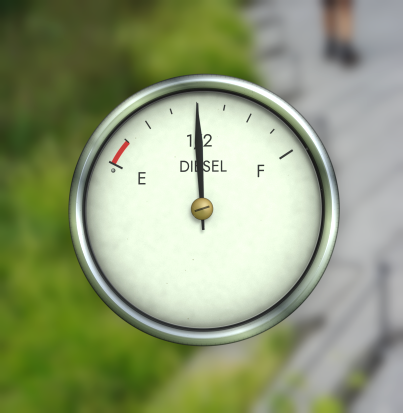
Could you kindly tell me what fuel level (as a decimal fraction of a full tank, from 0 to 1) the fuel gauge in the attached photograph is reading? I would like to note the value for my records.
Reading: 0.5
